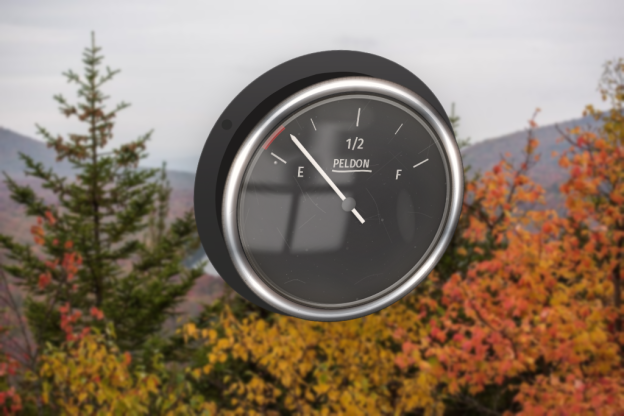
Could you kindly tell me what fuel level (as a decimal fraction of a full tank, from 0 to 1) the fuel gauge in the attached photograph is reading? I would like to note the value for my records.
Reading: 0.125
